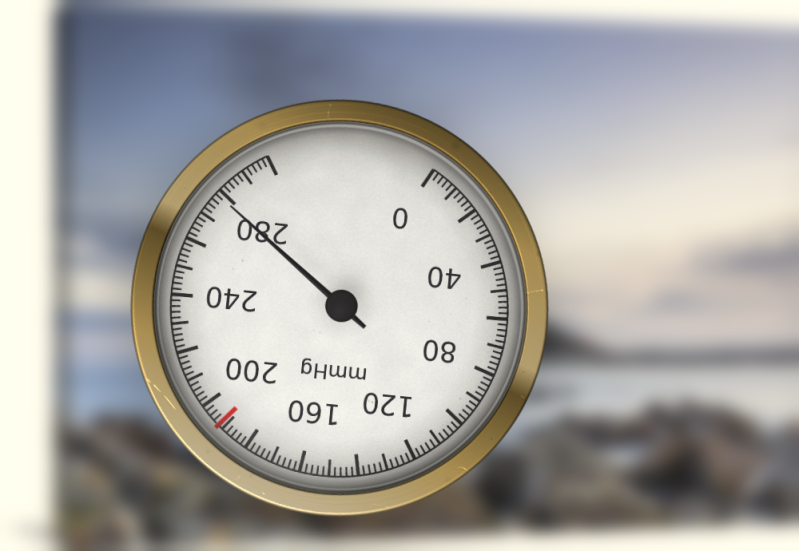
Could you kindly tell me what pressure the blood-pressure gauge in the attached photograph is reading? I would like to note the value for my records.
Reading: 278 mmHg
